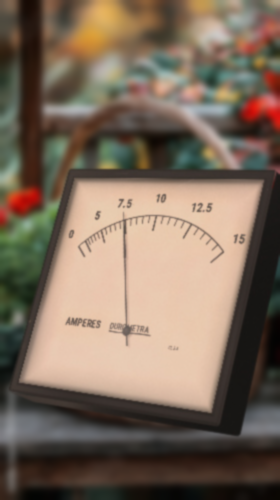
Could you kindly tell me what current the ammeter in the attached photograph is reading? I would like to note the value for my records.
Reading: 7.5 A
